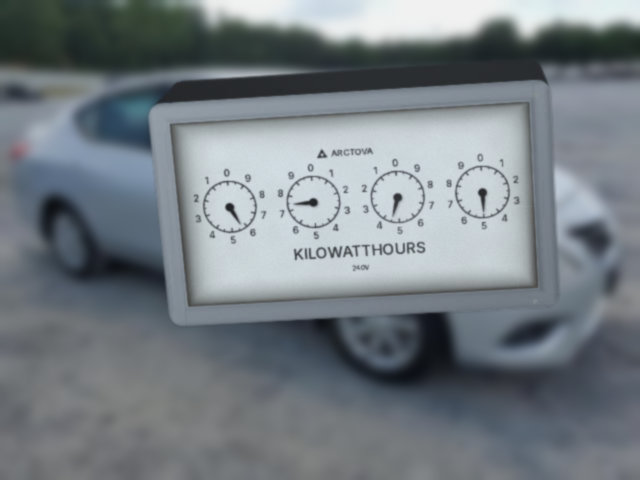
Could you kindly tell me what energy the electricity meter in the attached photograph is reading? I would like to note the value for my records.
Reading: 5745 kWh
